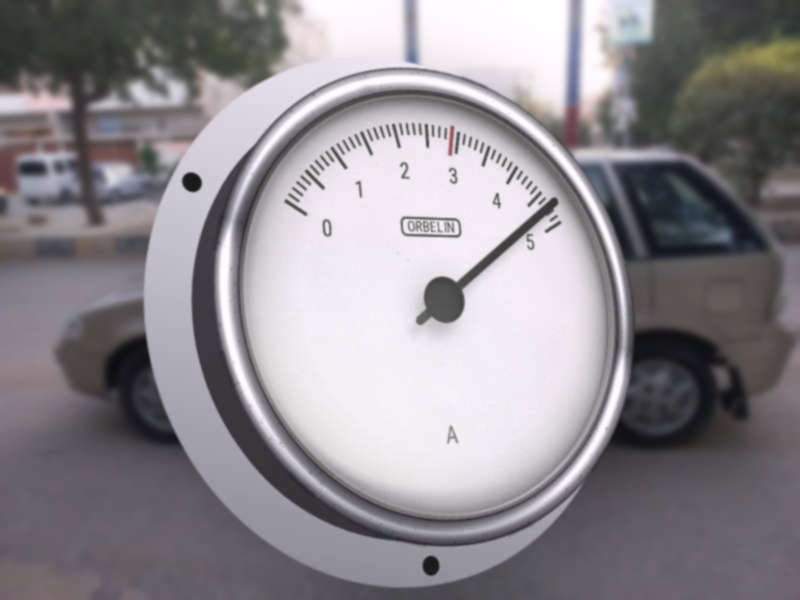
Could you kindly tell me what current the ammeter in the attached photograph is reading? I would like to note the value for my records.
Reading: 4.7 A
